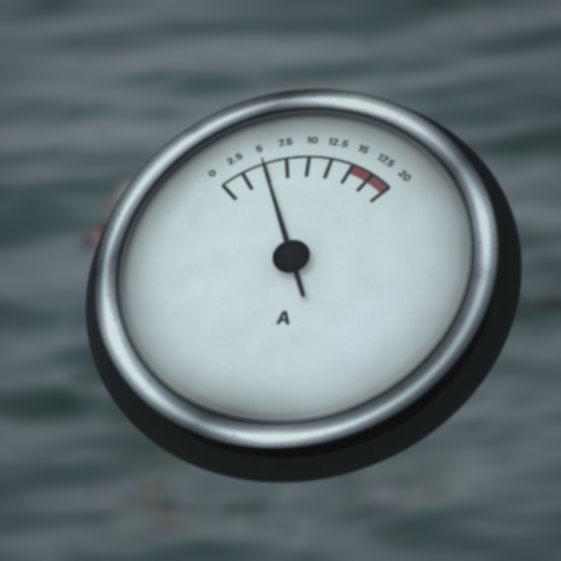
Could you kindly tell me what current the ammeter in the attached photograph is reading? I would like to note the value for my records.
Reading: 5 A
